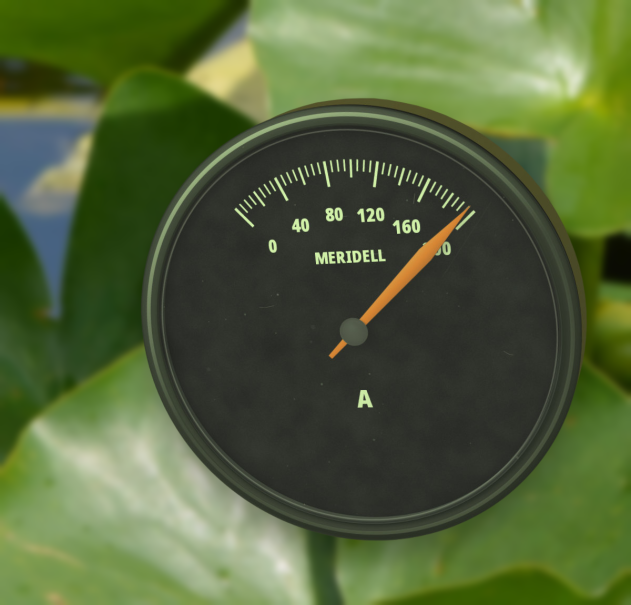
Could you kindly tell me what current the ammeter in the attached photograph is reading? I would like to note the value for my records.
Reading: 195 A
